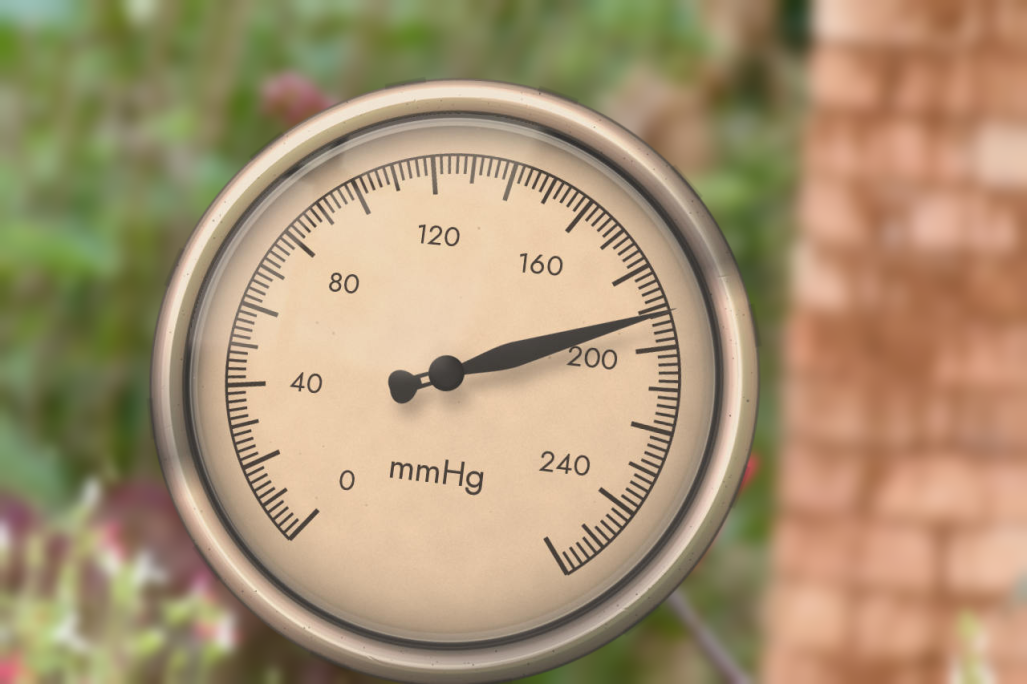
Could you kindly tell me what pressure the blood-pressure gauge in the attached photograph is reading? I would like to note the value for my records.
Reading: 192 mmHg
